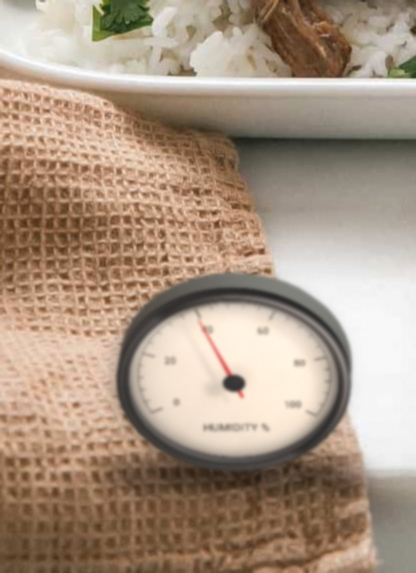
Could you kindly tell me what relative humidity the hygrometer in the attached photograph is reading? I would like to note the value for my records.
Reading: 40 %
